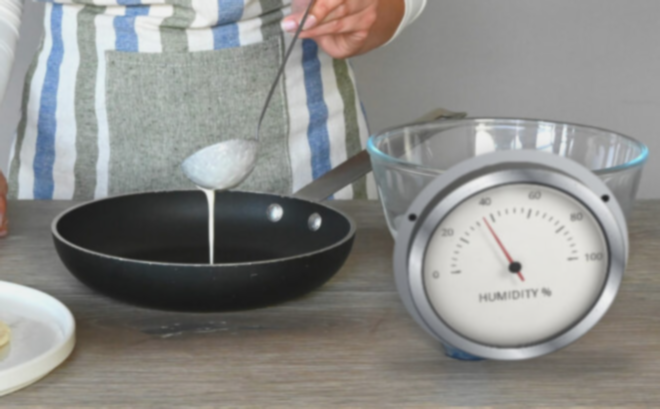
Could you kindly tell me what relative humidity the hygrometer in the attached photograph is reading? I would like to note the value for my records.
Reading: 36 %
